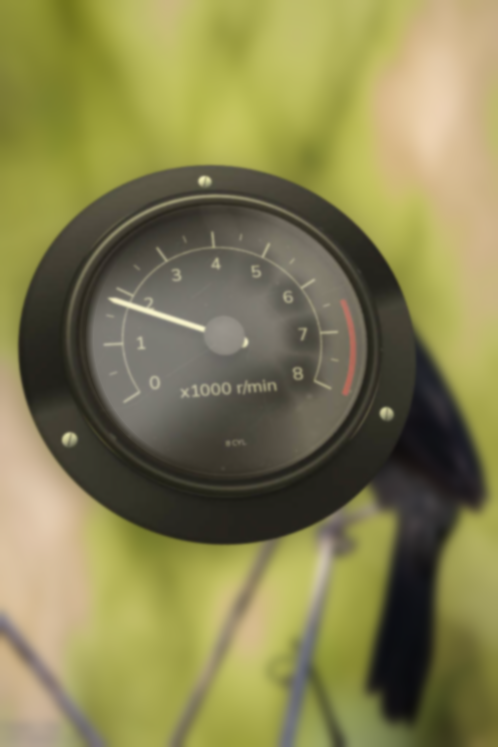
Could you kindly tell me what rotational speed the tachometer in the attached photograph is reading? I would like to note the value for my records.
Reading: 1750 rpm
